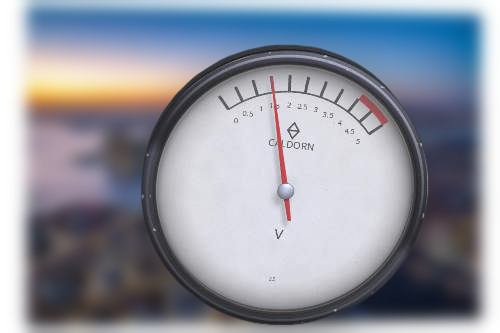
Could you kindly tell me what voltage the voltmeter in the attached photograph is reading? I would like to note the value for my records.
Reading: 1.5 V
